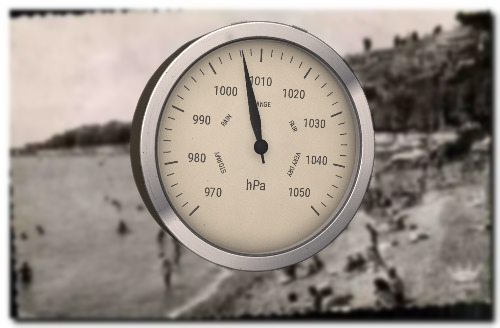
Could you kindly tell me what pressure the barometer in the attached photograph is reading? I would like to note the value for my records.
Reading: 1006 hPa
